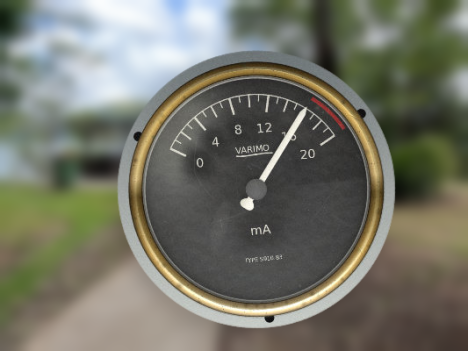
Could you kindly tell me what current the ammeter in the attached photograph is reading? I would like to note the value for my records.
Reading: 16 mA
